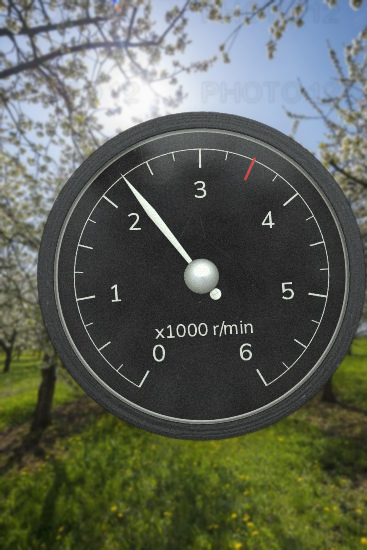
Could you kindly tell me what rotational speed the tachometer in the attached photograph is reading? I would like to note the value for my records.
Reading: 2250 rpm
